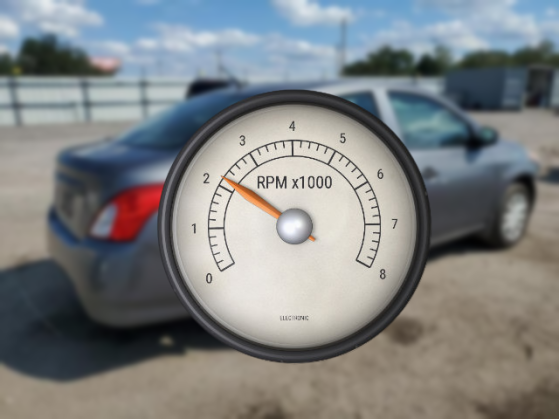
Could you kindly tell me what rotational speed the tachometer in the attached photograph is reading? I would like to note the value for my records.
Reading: 2200 rpm
